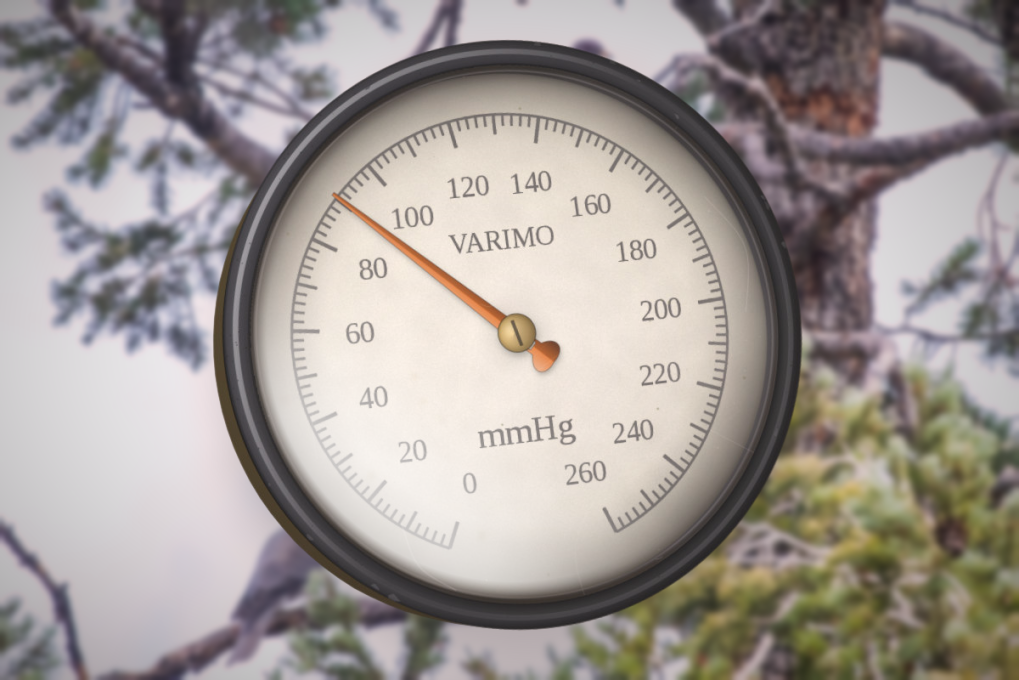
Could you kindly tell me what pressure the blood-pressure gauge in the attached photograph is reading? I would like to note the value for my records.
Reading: 90 mmHg
